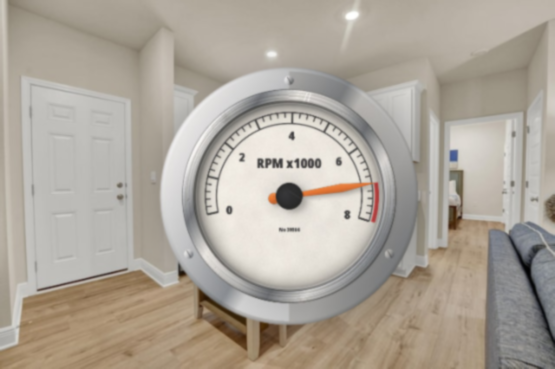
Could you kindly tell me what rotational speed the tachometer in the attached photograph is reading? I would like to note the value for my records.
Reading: 7000 rpm
